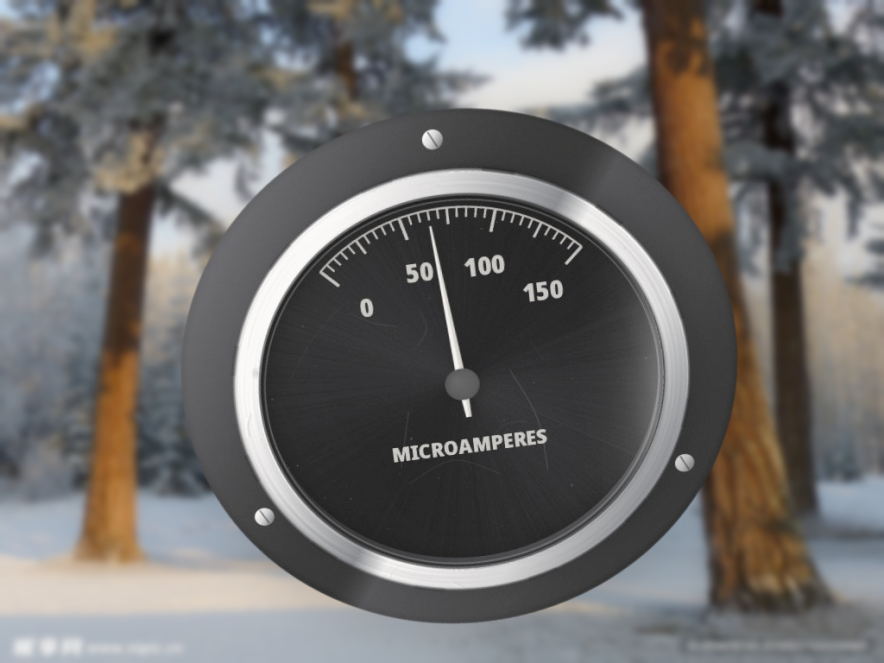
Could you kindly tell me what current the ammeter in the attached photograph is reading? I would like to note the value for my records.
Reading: 65 µA
